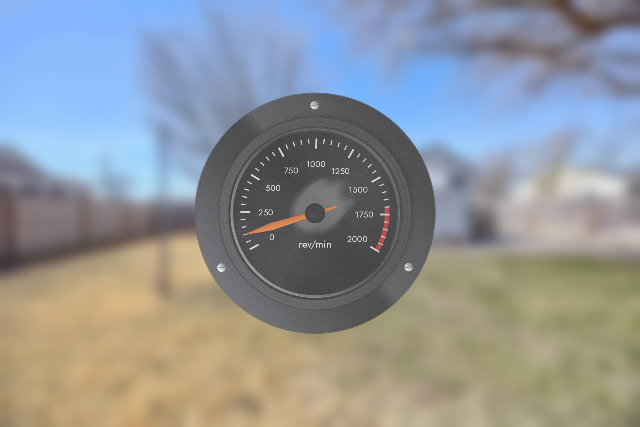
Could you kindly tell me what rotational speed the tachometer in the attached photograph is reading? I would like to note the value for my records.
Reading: 100 rpm
